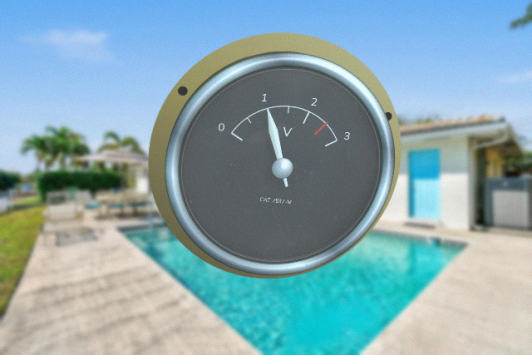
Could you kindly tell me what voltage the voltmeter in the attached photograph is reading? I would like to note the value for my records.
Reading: 1 V
